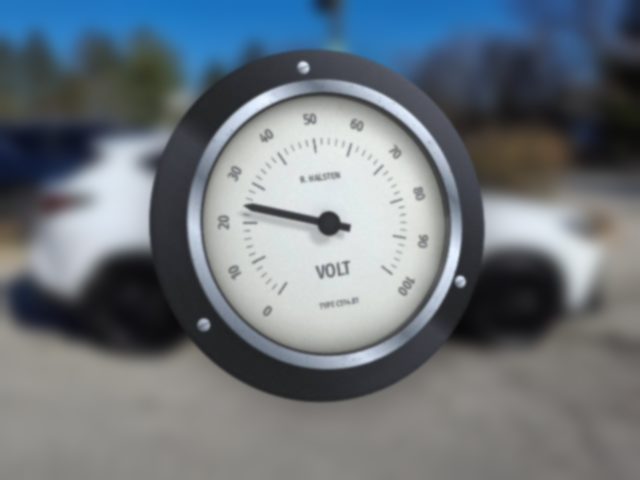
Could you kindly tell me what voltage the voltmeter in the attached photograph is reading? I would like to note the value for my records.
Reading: 24 V
